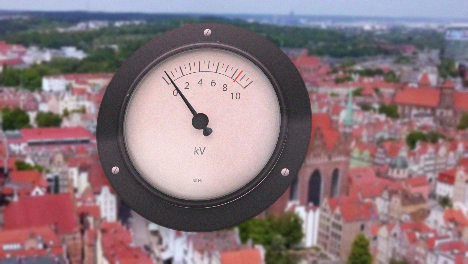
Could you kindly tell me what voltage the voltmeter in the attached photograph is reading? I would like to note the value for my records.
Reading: 0.5 kV
